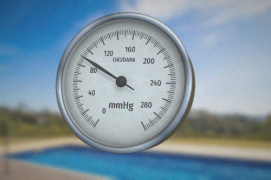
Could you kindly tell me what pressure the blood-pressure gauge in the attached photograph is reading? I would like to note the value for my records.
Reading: 90 mmHg
